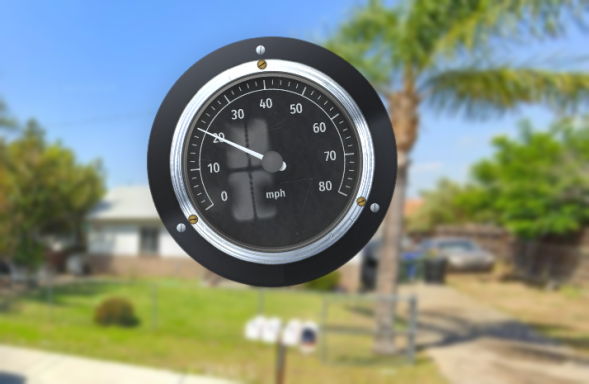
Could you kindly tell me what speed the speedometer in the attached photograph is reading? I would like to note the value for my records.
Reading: 20 mph
